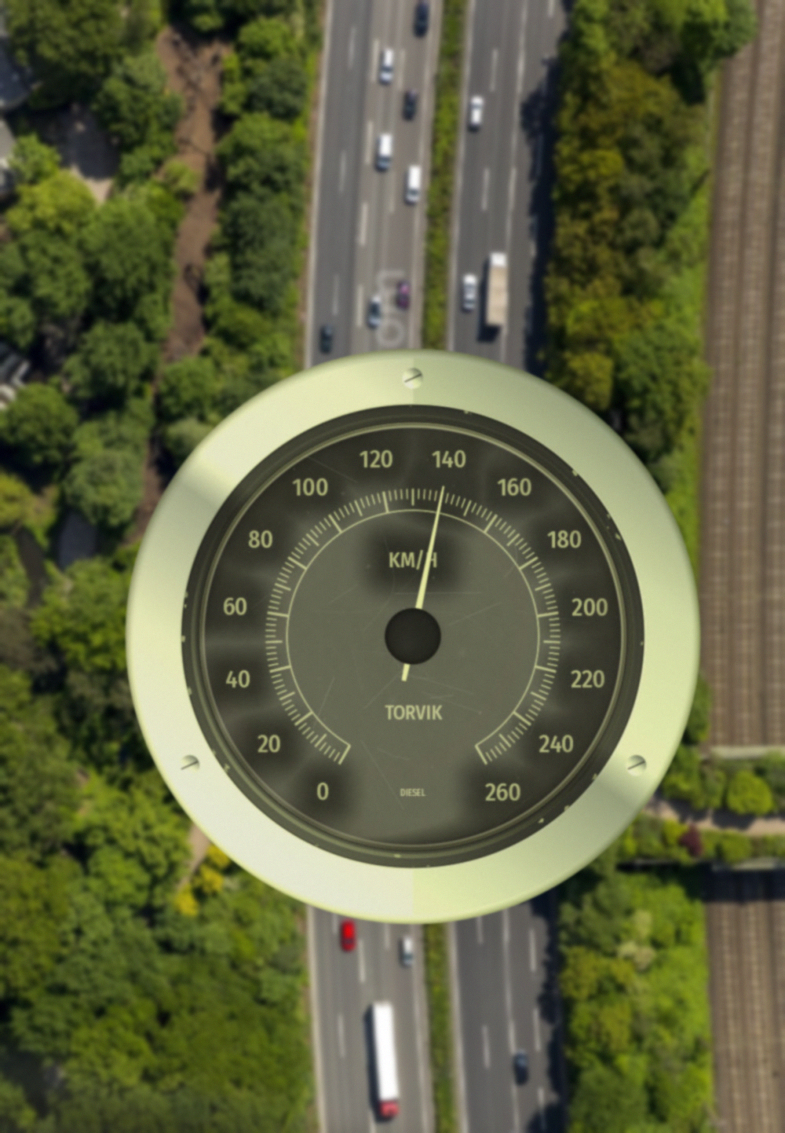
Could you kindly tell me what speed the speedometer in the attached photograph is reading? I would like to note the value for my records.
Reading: 140 km/h
